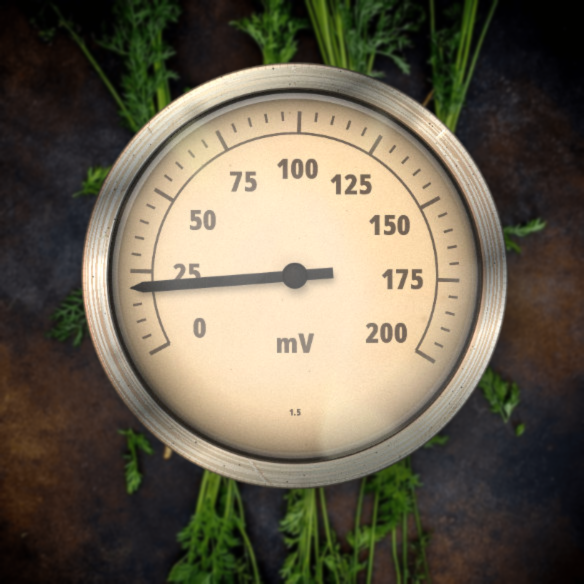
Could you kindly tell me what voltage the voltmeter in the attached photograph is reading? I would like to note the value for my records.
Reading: 20 mV
